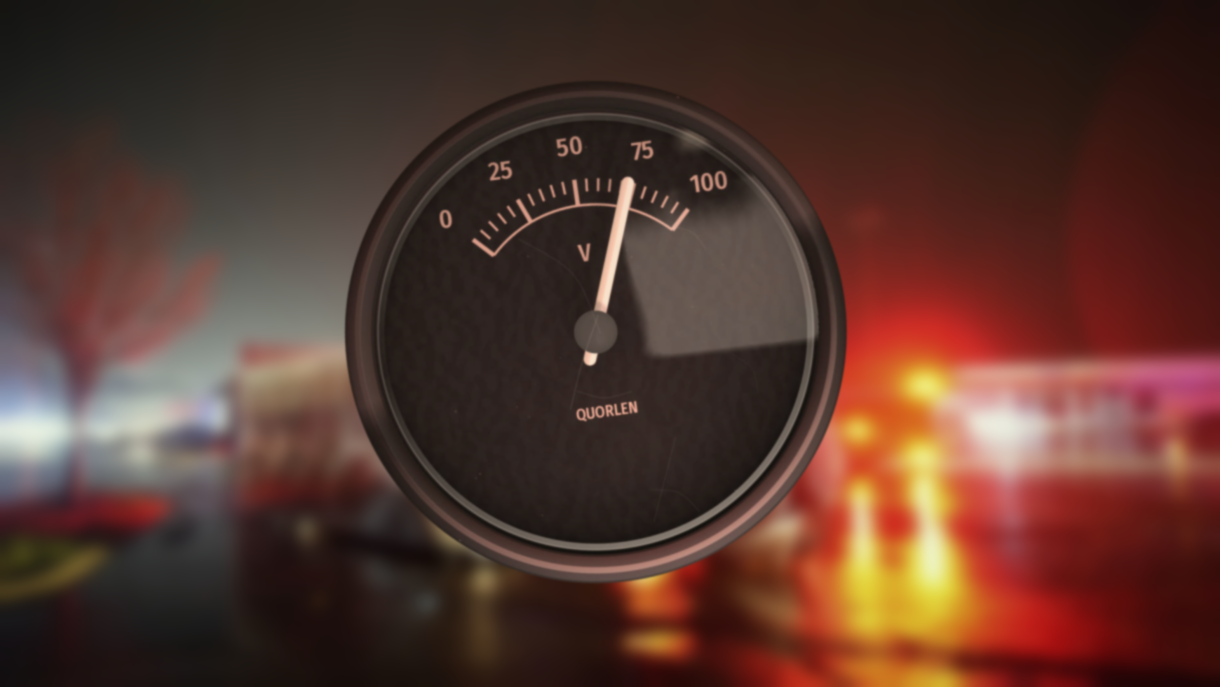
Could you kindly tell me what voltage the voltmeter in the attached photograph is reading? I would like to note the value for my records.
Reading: 72.5 V
